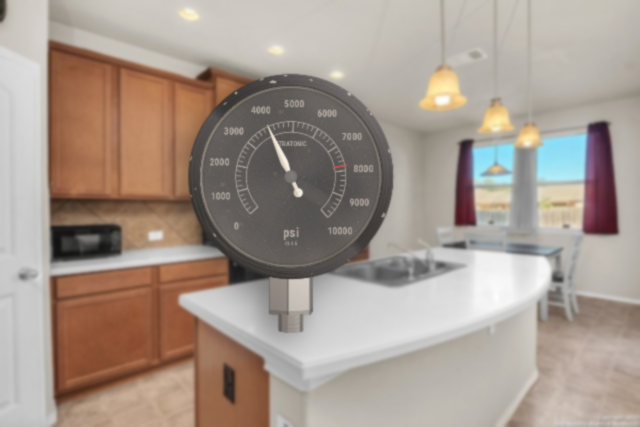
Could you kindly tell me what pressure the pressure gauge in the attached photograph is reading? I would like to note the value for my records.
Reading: 4000 psi
